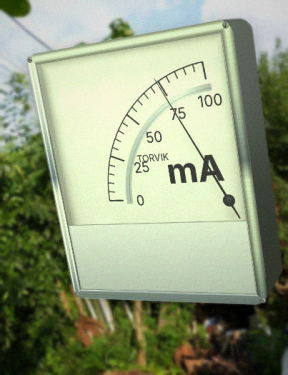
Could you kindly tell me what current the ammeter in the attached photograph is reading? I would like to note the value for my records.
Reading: 75 mA
